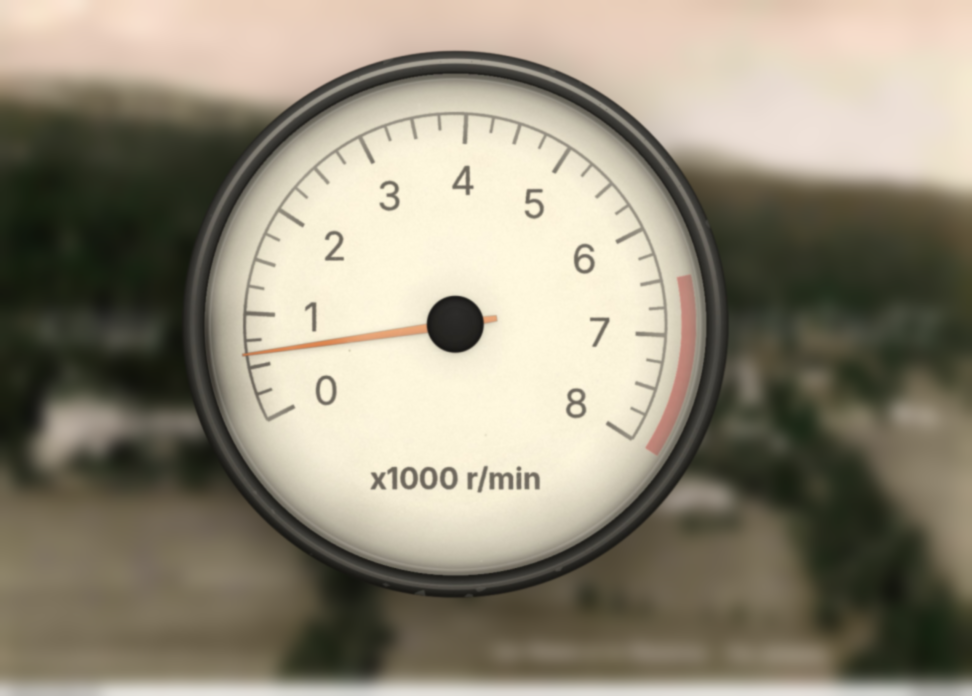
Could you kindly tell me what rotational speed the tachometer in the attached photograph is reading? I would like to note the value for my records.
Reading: 625 rpm
